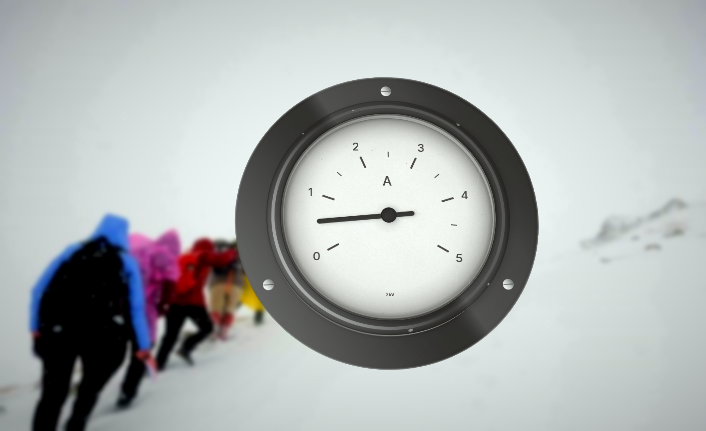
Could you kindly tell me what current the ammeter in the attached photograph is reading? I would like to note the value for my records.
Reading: 0.5 A
